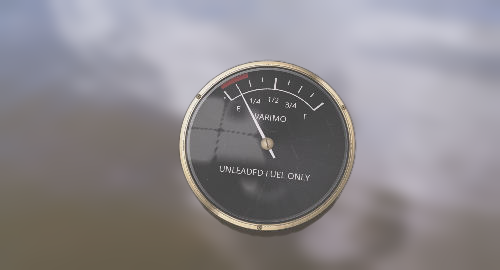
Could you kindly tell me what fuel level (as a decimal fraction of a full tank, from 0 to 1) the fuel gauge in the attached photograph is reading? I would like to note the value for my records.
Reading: 0.125
